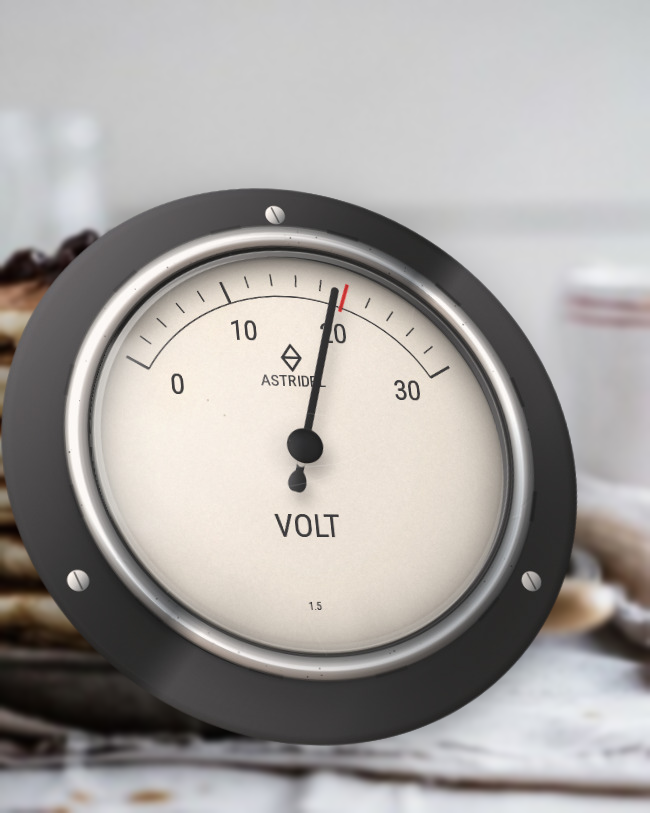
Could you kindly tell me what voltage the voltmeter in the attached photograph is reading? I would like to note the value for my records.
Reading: 19 V
